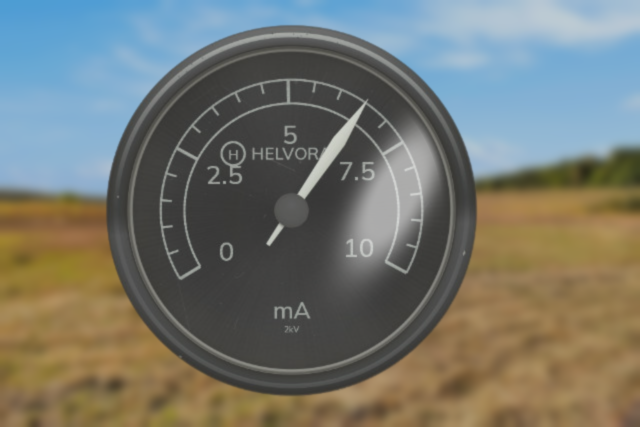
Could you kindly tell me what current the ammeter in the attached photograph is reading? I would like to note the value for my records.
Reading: 6.5 mA
